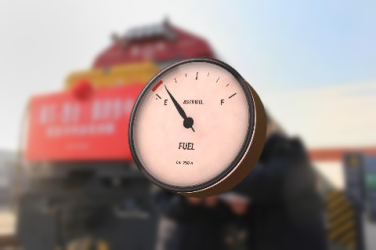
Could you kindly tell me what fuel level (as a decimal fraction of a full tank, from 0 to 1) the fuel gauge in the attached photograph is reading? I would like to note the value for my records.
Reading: 0.125
